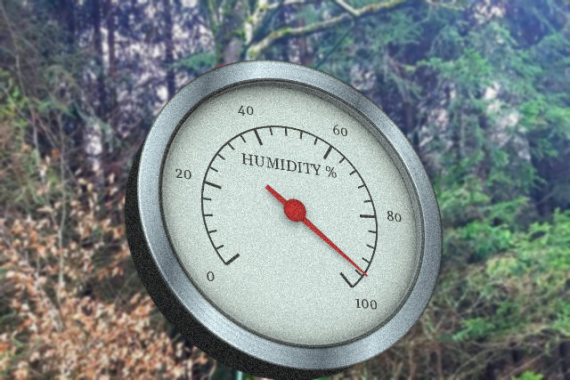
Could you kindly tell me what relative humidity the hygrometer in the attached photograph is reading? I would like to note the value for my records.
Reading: 96 %
